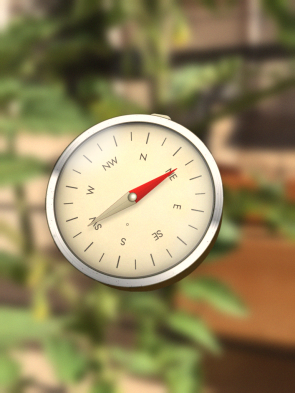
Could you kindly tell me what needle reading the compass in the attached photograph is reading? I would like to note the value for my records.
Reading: 45 °
